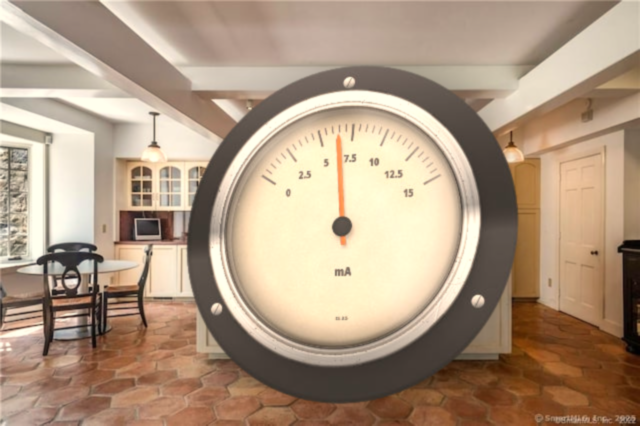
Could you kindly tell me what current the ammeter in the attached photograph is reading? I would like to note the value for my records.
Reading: 6.5 mA
